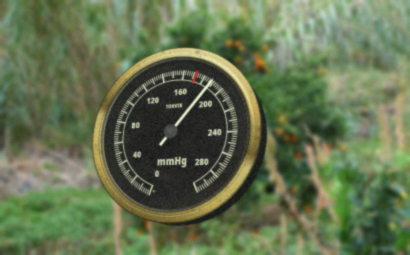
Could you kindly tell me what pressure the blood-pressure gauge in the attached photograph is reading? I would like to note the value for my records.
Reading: 190 mmHg
